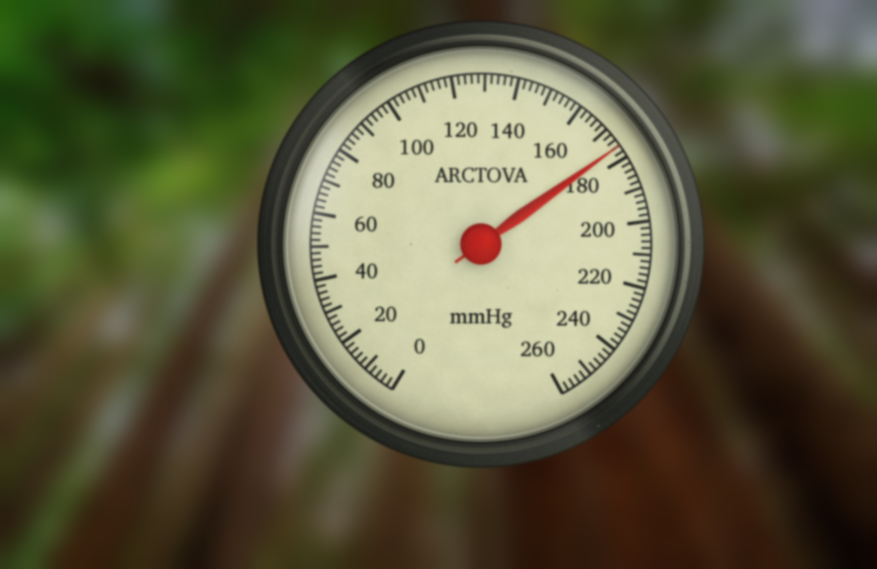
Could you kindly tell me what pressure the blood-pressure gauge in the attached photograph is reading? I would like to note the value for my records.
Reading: 176 mmHg
